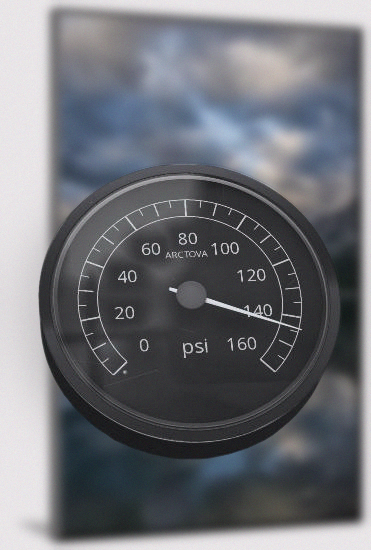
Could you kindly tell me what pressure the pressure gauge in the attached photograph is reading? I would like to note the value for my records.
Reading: 145 psi
